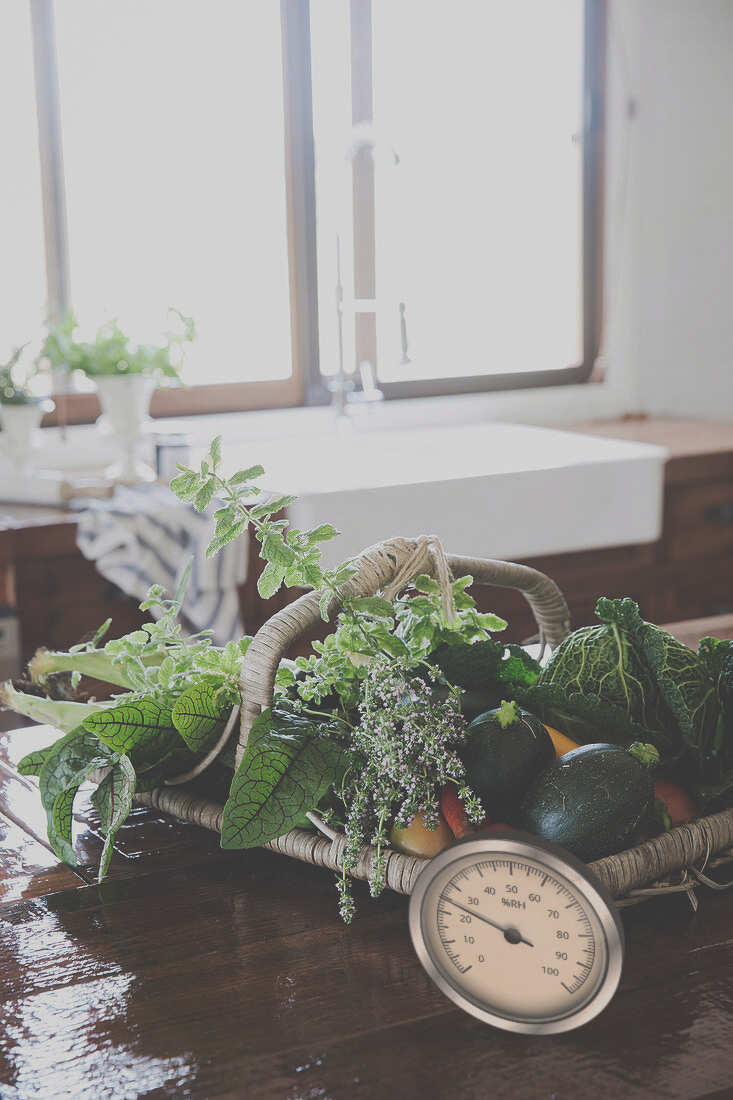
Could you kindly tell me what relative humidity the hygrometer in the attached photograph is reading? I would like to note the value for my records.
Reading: 25 %
